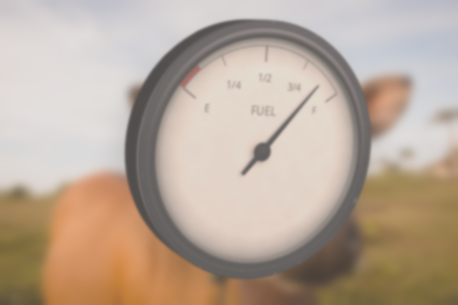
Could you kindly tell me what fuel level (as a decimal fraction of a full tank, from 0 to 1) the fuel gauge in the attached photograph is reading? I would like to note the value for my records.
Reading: 0.875
